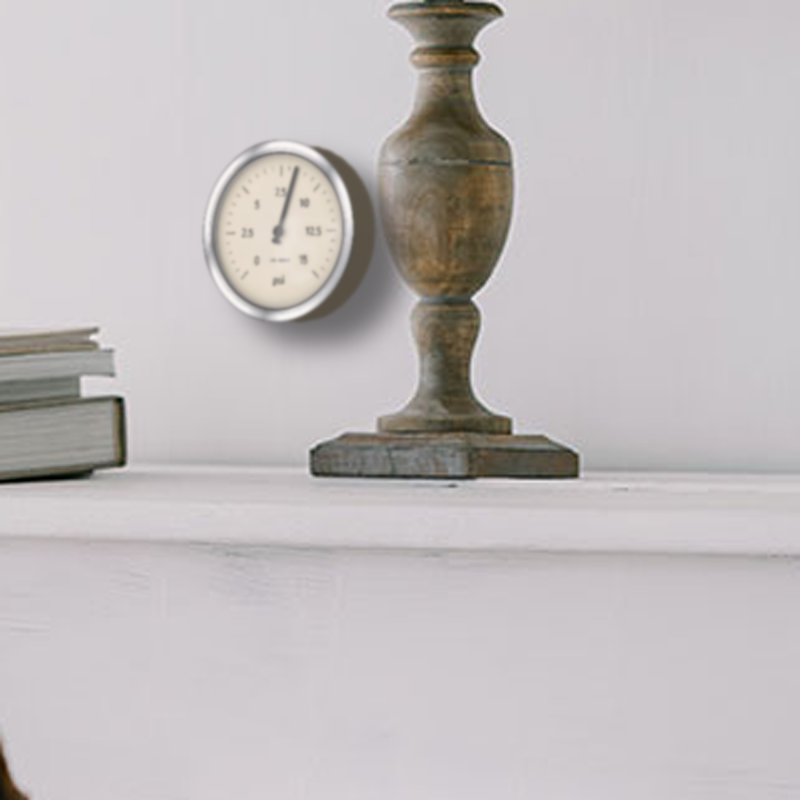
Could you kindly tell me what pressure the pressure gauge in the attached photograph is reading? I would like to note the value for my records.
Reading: 8.5 psi
